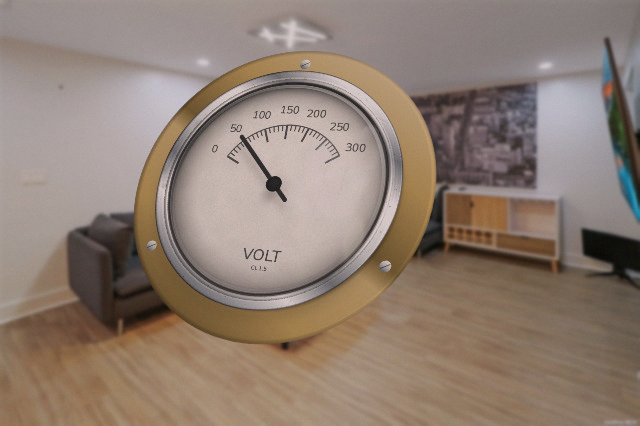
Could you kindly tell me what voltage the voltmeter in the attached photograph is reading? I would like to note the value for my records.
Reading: 50 V
